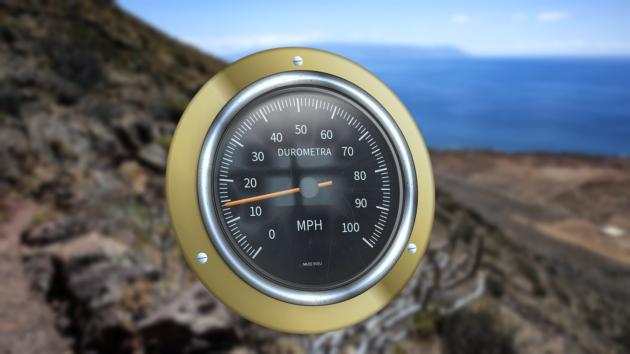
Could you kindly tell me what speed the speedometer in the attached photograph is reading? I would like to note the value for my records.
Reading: 14 mph
